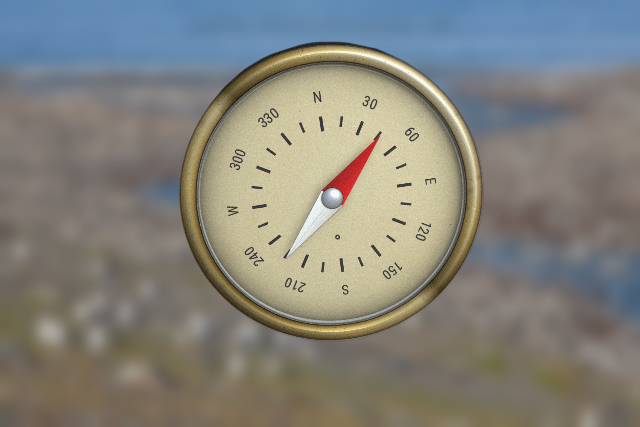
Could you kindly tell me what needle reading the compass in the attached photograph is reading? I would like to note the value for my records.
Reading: 45 °
